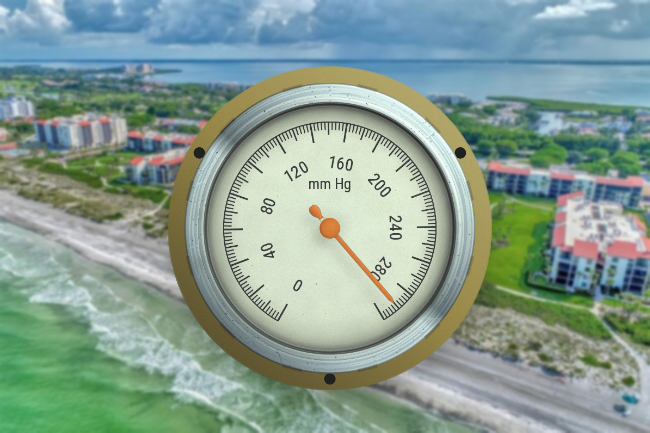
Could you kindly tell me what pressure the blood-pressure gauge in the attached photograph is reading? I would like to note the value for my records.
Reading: 290 mmHg
